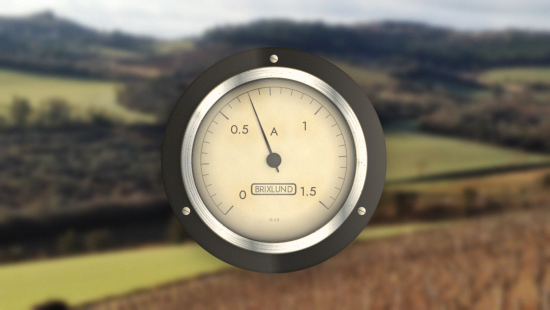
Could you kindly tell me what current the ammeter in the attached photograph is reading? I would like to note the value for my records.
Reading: 0.65 A
